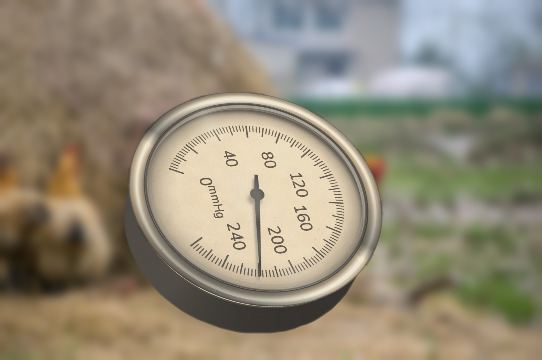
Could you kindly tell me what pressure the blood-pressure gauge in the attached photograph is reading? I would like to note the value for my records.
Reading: 220 mmHg
